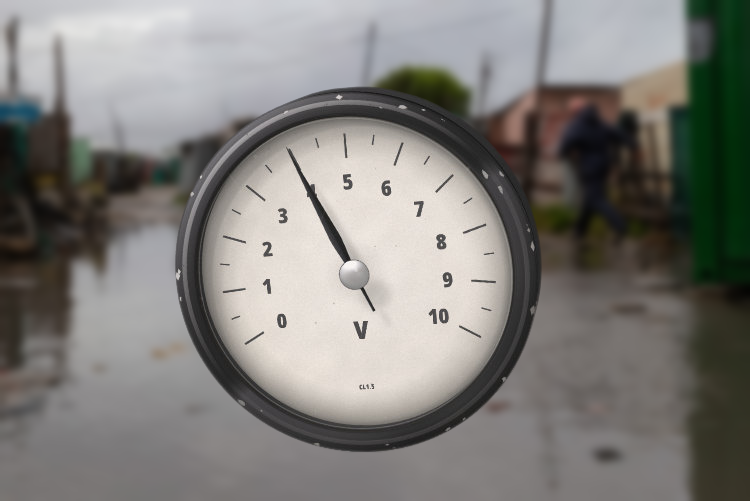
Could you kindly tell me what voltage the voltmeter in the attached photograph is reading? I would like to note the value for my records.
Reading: 4 V
